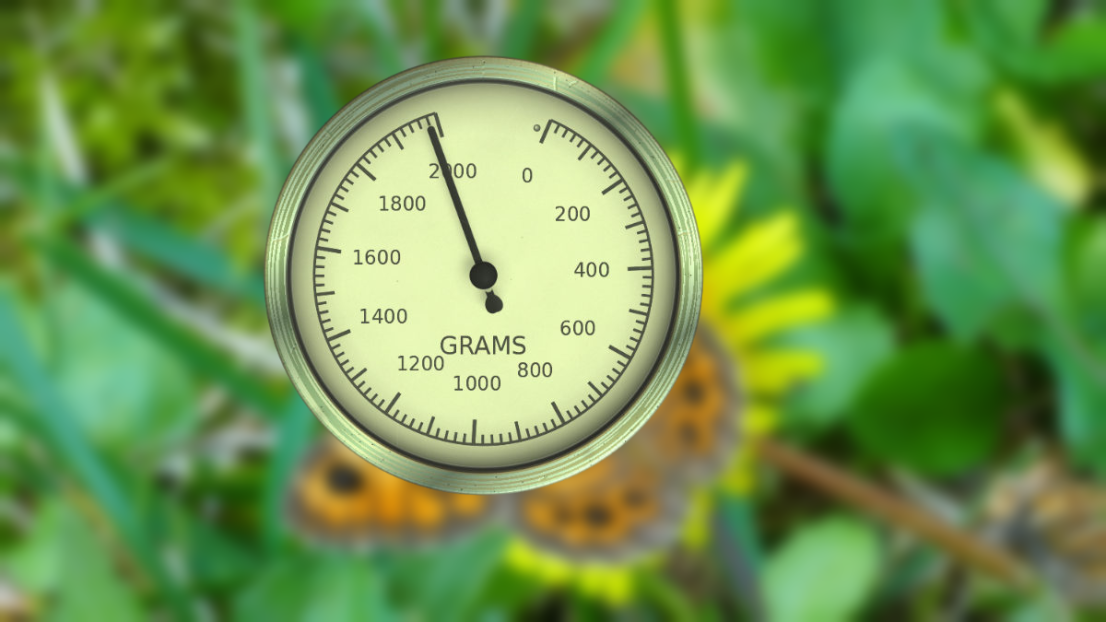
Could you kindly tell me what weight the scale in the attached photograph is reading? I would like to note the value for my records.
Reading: 1980 g
